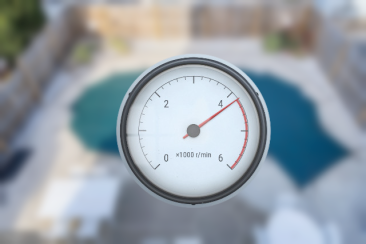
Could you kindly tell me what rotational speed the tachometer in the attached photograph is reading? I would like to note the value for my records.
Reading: 4200 rpm
